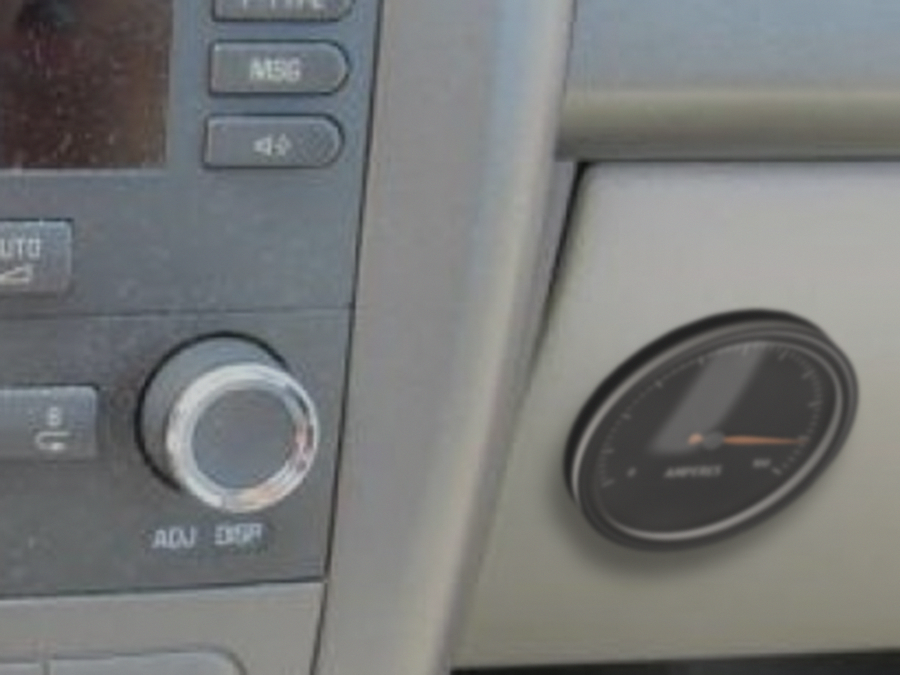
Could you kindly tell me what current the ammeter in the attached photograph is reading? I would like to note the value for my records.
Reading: 90 A
